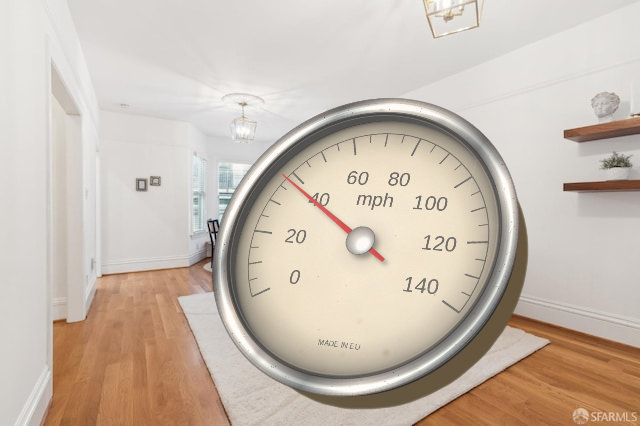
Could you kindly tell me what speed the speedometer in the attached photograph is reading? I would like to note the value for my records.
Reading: 37.5 mph
